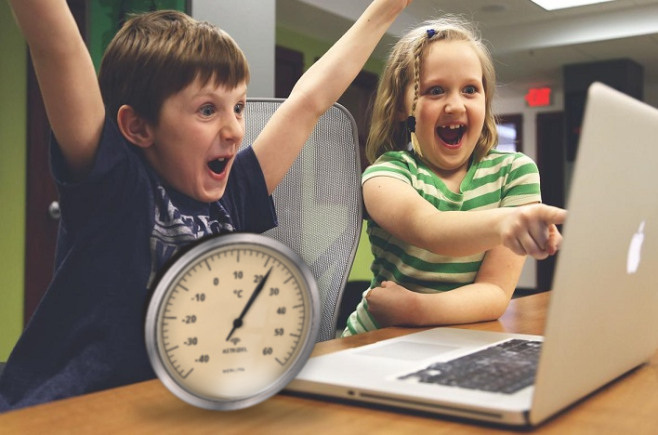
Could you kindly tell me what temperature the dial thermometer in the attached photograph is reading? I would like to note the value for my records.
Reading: 22 °C
